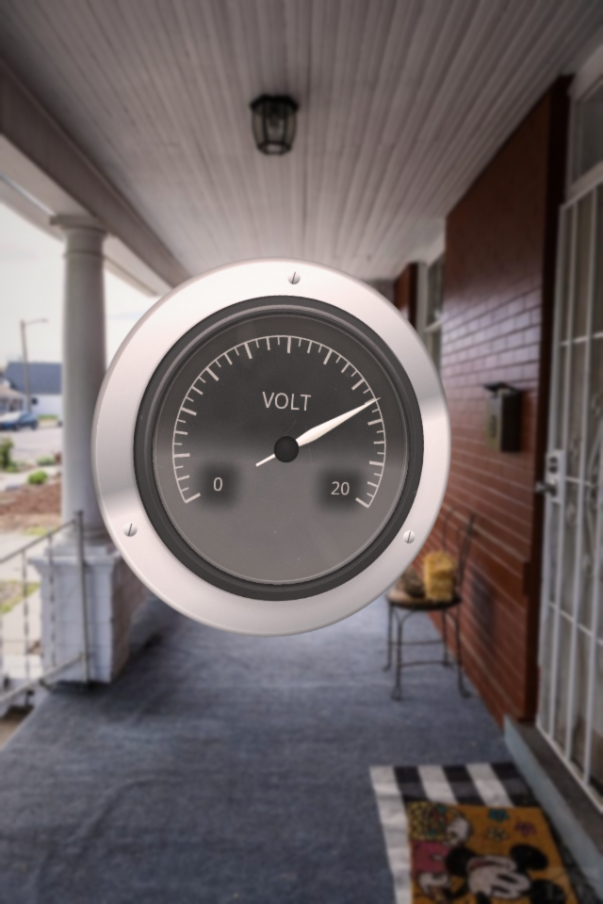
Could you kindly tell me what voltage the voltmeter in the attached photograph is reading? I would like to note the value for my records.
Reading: 15 V
